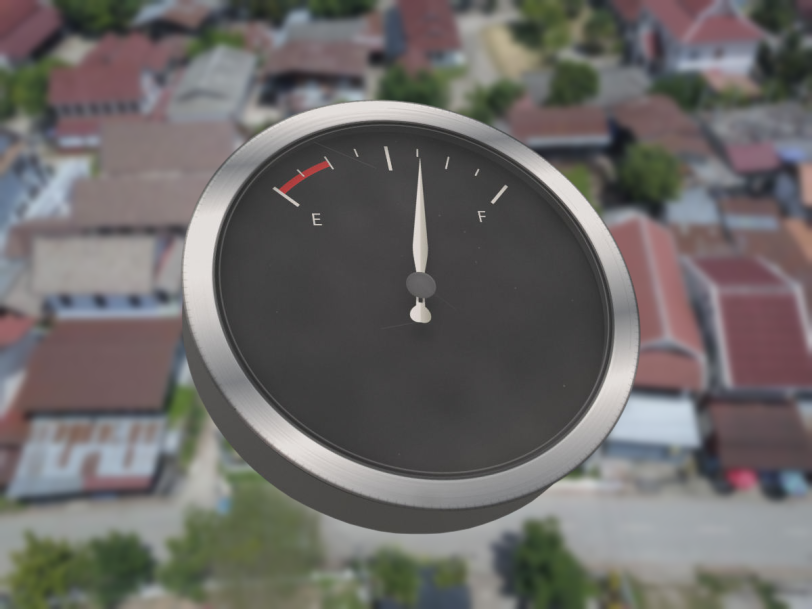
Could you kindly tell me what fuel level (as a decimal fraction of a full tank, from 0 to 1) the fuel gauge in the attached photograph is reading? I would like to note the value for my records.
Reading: 0.625
